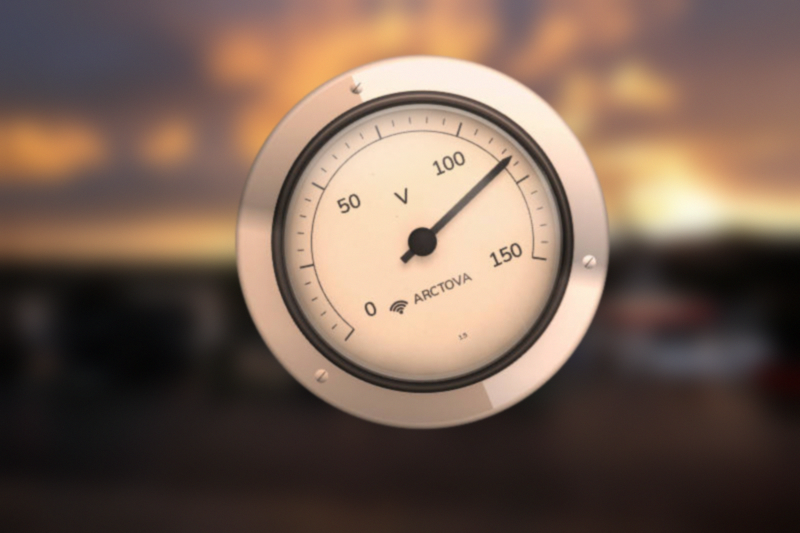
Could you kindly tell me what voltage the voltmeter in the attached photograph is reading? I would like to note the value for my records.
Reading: 117.5 V
